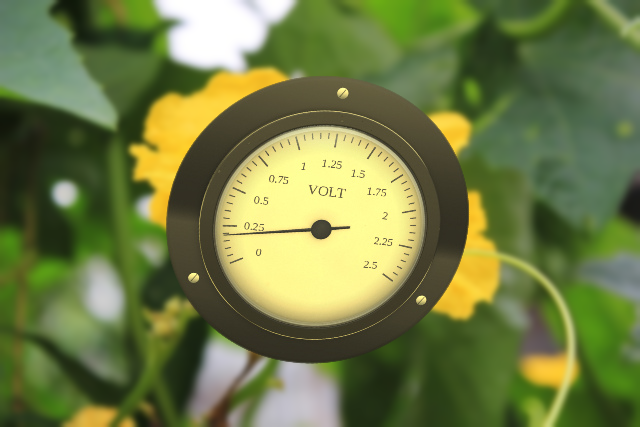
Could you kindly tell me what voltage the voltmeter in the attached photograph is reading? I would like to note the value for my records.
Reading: 0.2 V
